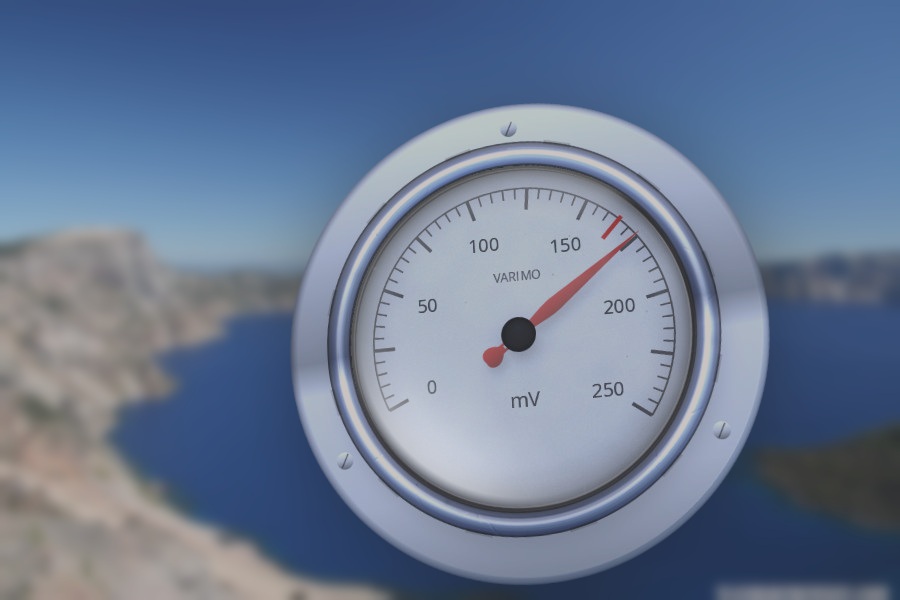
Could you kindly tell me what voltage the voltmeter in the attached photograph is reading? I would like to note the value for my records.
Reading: 175 mV
